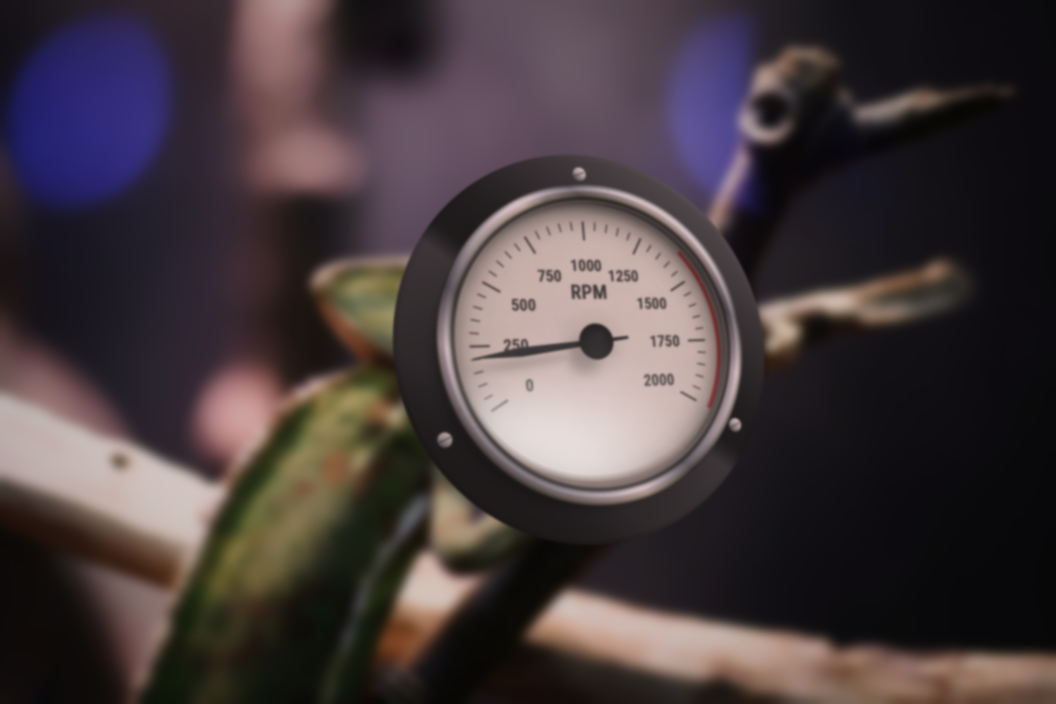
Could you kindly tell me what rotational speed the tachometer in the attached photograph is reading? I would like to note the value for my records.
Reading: 200 rpm
